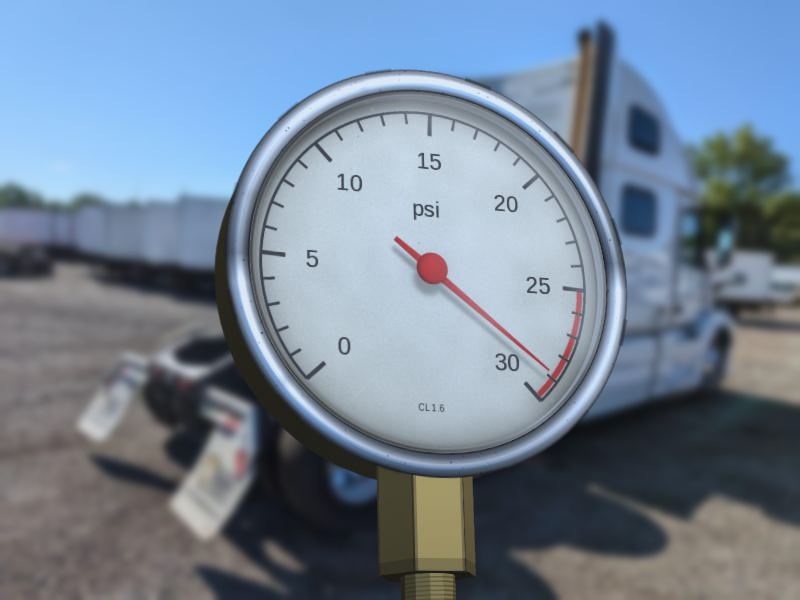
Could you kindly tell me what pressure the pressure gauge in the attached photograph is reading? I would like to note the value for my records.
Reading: 29 psi
